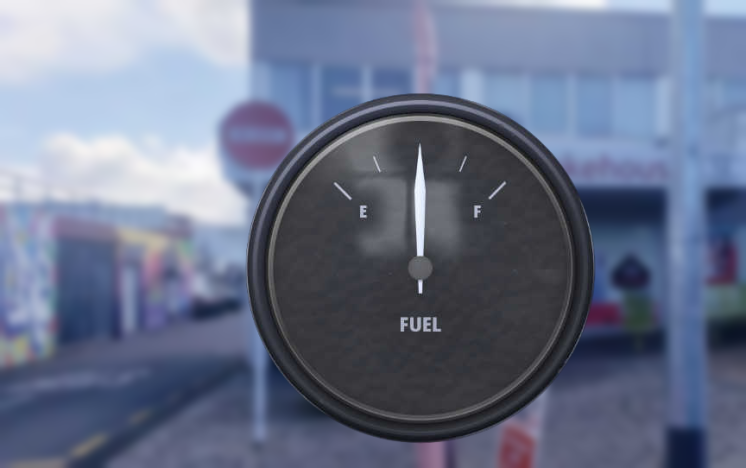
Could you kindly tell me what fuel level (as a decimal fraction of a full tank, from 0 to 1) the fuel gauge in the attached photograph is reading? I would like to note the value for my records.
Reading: 0.5
